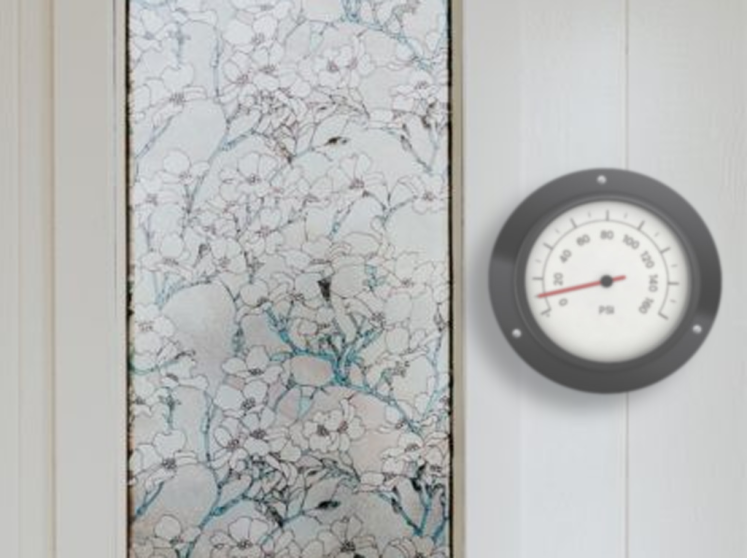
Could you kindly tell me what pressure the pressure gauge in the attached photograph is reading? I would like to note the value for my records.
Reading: 10 psi
